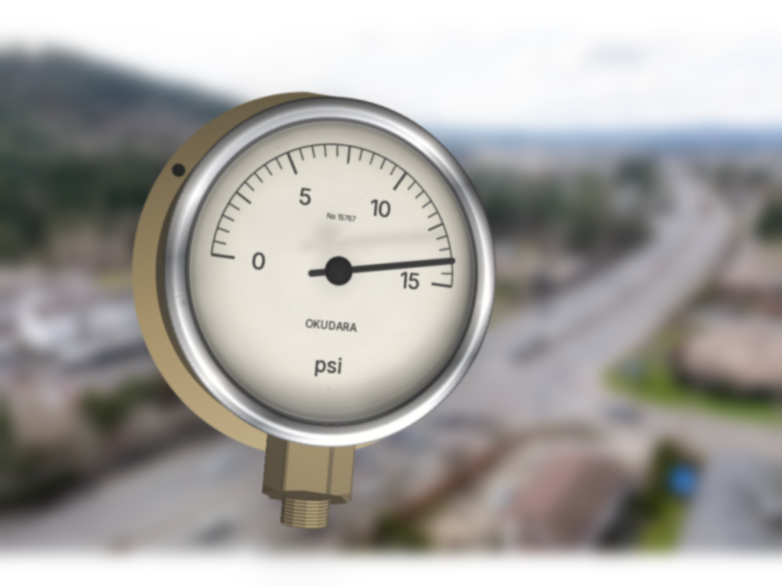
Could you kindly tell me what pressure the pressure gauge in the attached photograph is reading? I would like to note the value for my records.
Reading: 14 psi
